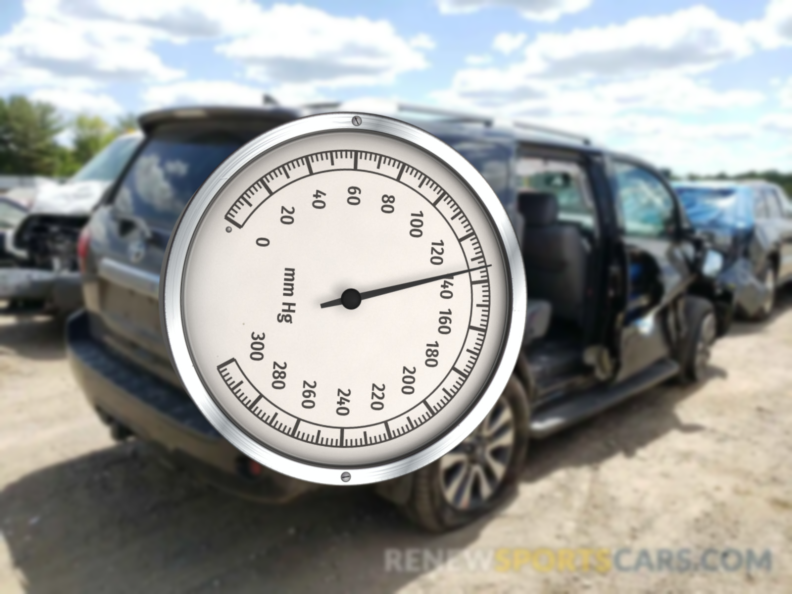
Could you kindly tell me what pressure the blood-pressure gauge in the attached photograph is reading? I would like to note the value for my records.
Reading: 134 mmHg
